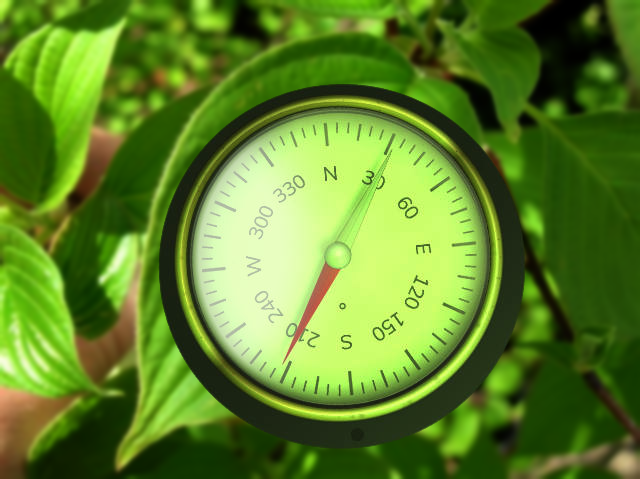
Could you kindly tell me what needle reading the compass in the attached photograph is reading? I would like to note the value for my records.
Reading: 212.5 °
